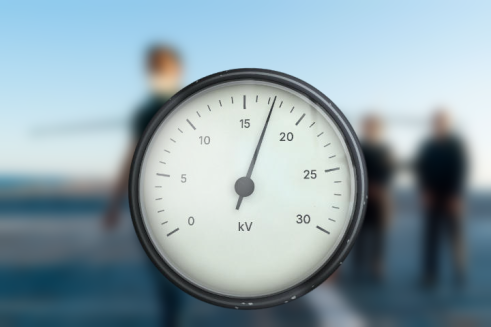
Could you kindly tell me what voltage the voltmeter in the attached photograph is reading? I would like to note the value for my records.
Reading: 17.5 kV
